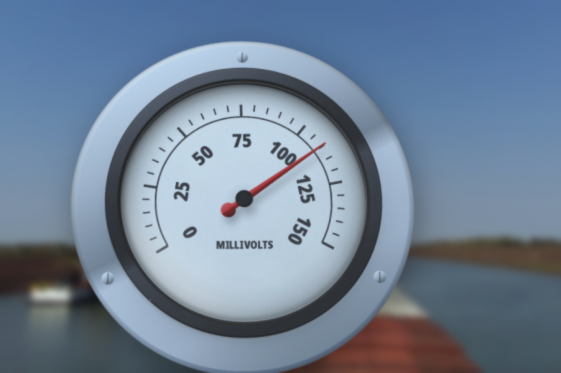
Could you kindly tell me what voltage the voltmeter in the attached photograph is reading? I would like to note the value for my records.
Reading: 110 mV
